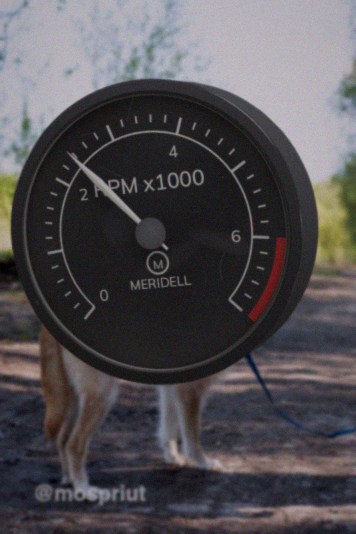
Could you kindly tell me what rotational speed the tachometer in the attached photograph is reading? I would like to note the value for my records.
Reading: 2400 rpm
